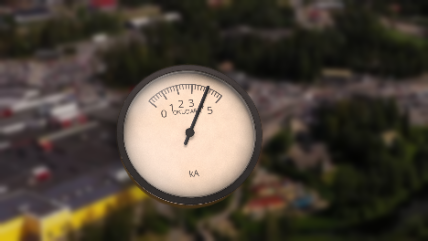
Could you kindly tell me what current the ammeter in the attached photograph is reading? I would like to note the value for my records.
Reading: 4 kA
